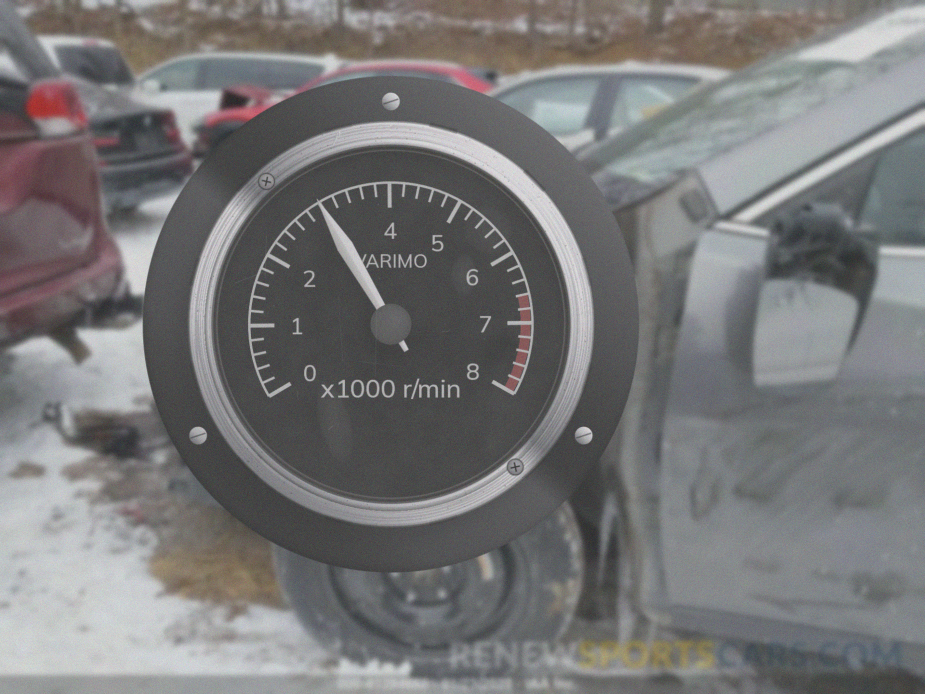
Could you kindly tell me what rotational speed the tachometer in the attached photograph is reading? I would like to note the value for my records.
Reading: 3000 rpm
